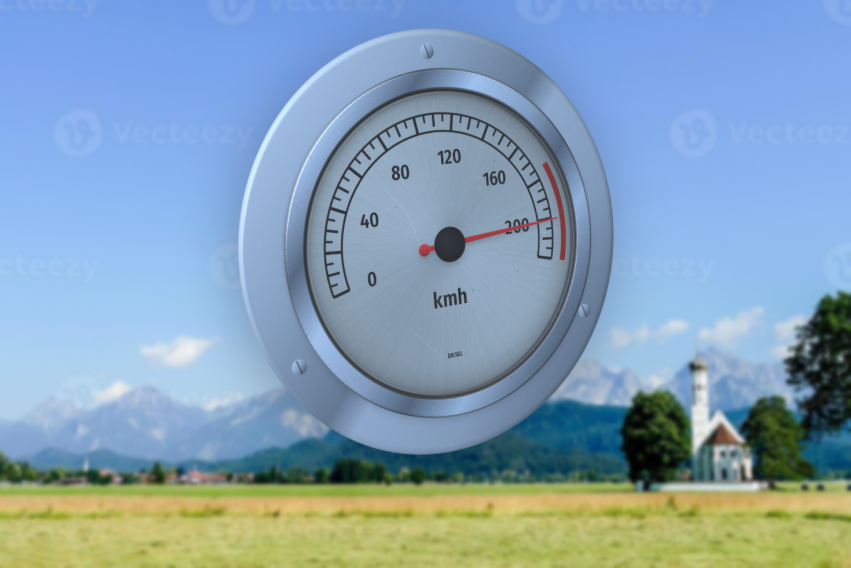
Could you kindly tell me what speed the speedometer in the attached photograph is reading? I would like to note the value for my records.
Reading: 200 km/h
